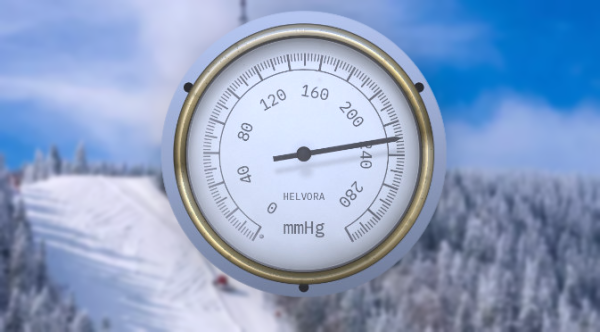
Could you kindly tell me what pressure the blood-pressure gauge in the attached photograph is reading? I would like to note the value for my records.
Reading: 230 mmHg
